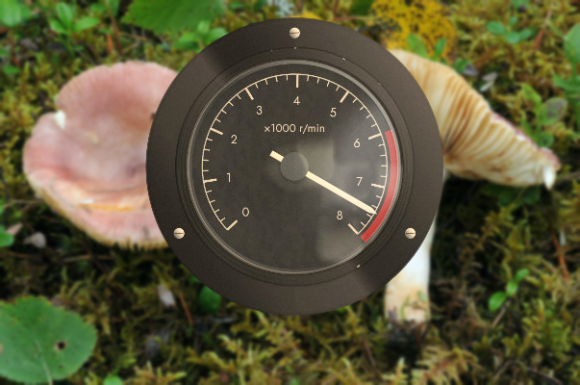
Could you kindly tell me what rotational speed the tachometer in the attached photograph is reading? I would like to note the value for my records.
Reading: 7500 rpm
